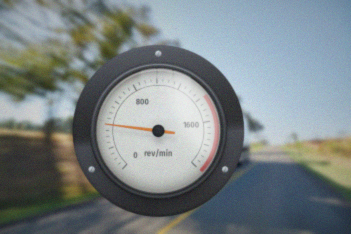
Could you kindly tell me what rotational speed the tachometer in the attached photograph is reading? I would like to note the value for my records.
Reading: 400 rpm
